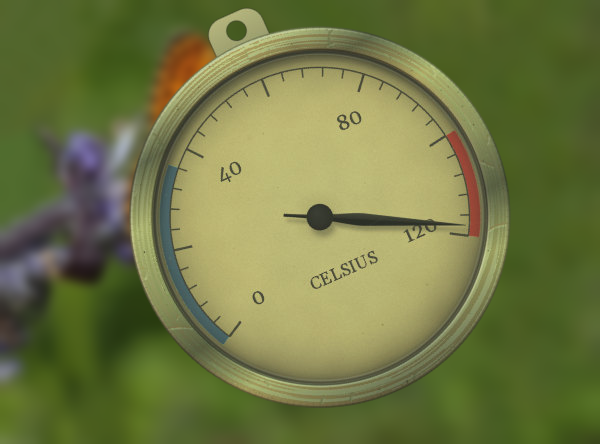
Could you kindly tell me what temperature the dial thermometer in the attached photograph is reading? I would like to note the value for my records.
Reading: 118 °C
